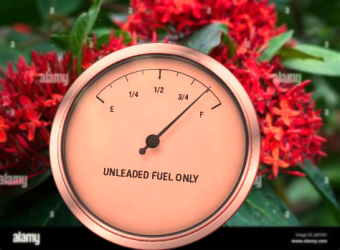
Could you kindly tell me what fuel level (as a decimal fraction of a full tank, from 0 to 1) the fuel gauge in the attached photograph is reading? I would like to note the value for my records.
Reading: 0.875
